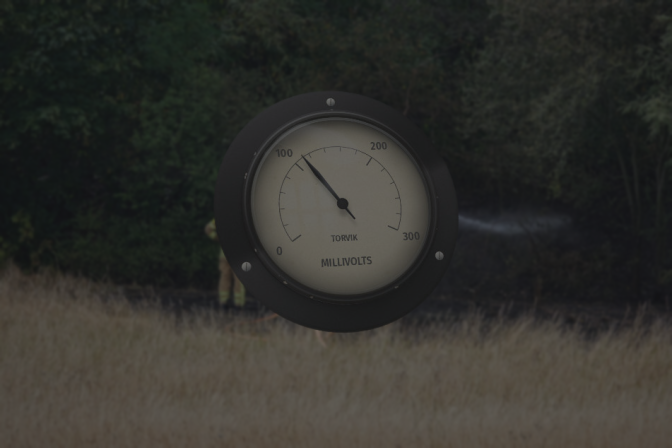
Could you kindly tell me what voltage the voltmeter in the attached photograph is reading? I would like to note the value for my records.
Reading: 110 mV
